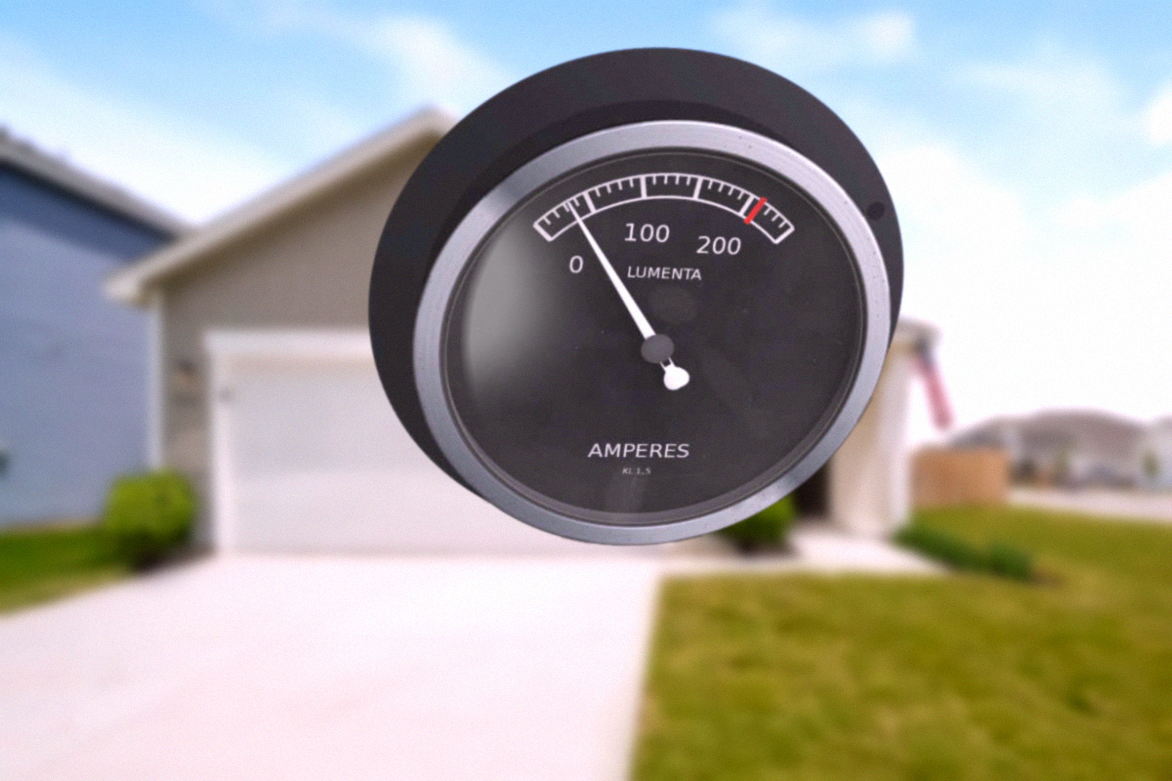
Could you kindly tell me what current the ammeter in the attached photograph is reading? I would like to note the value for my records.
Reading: 35 A
